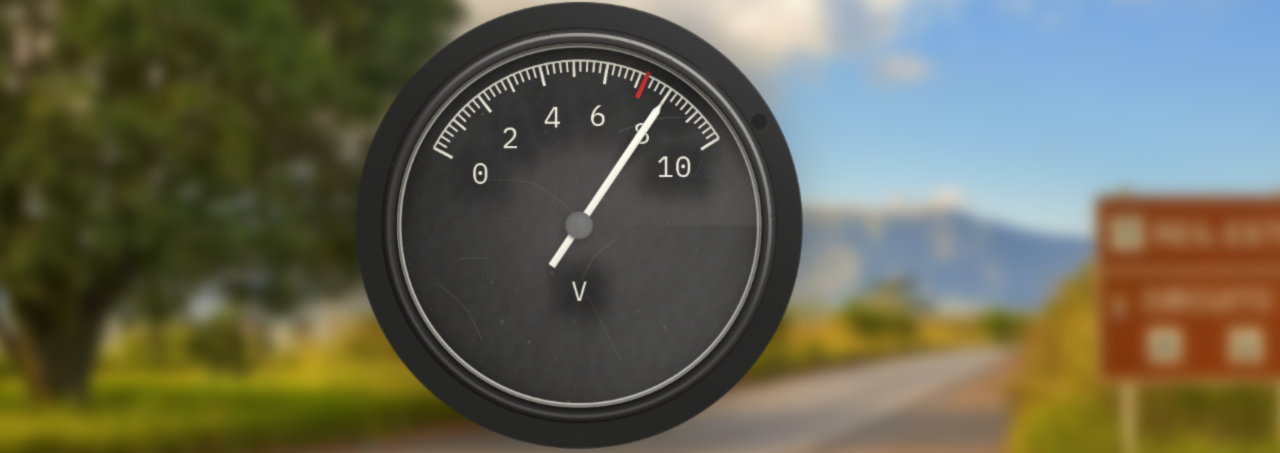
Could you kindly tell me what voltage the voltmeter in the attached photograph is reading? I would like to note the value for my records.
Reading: 8 V
